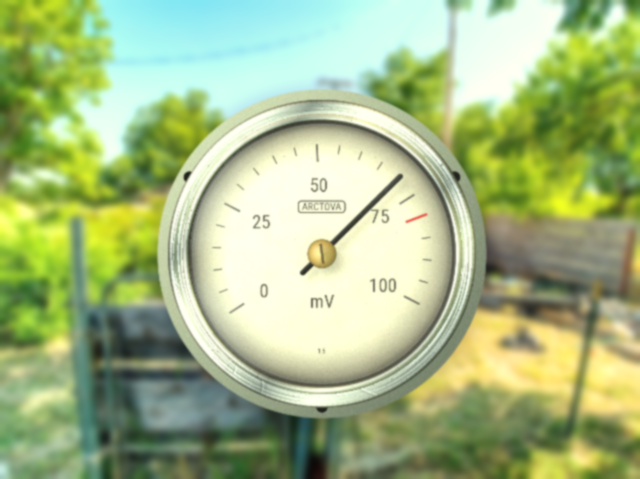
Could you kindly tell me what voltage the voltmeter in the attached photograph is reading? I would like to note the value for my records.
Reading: 70 mV
